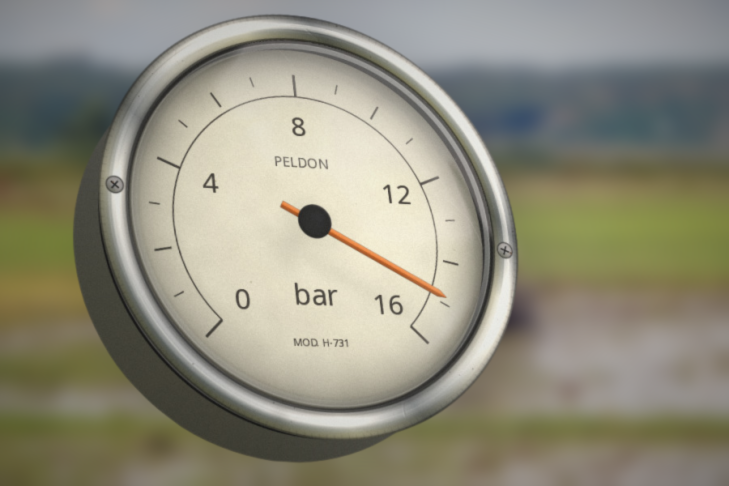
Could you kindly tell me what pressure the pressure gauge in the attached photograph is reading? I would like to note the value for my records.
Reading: 15 bar
